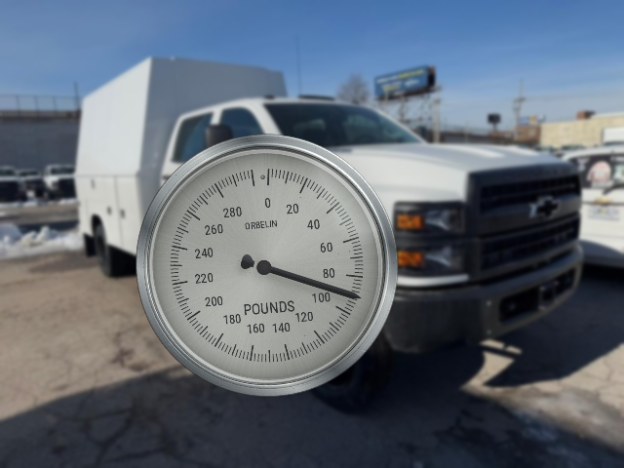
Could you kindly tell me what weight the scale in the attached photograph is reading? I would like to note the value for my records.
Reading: 90 lb
